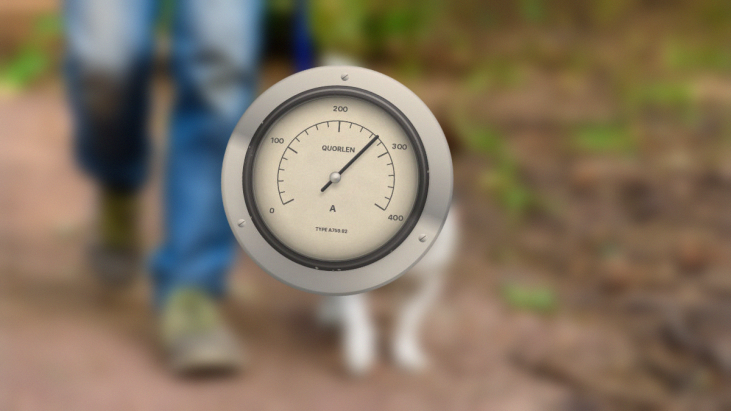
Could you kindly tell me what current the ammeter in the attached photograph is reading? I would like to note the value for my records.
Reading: 270 A
